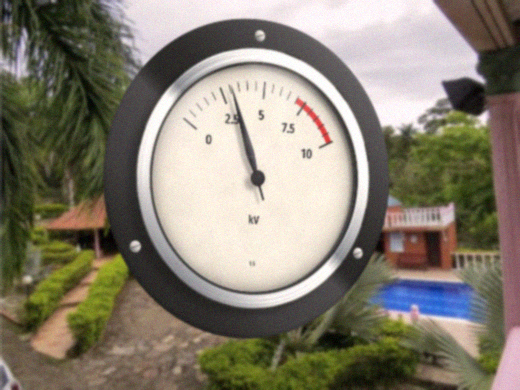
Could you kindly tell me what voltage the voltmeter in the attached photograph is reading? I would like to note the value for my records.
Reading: 3 kV
